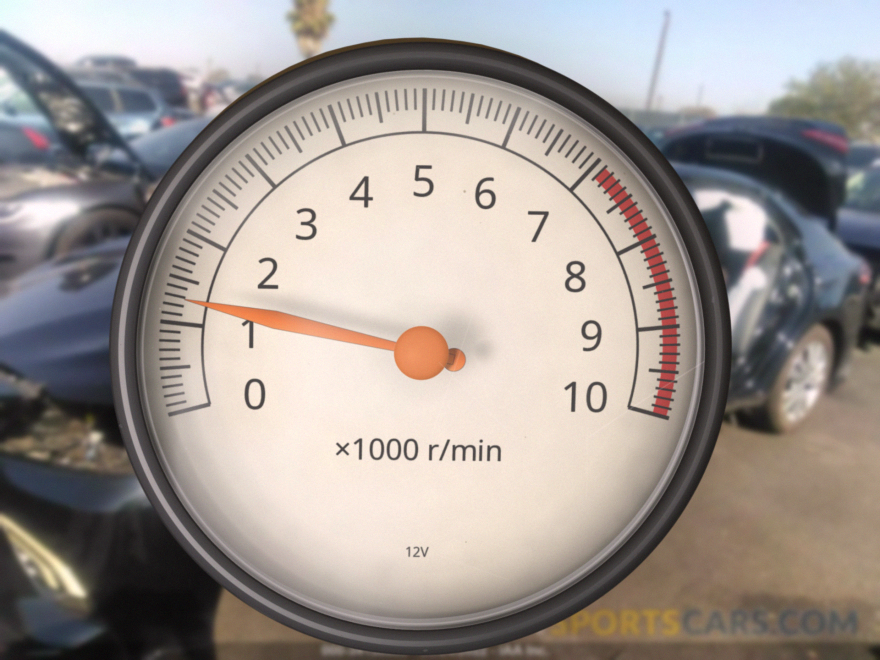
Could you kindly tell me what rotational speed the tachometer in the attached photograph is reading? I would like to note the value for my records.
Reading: 1300 rpm
